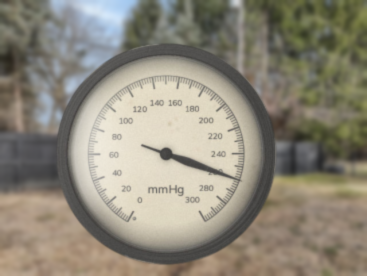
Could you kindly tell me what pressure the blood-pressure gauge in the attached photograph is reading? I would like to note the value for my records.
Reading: 260 mmHg
